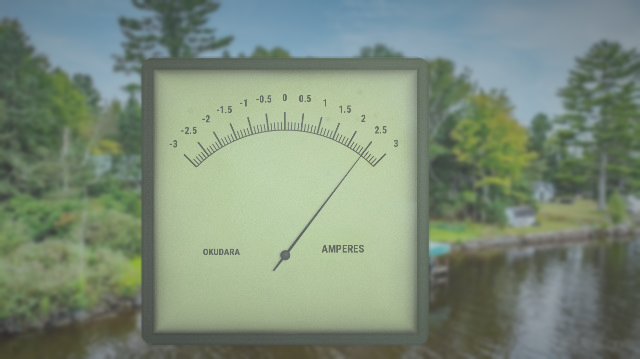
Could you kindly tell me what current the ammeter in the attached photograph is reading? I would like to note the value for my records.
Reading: 2.5 A
